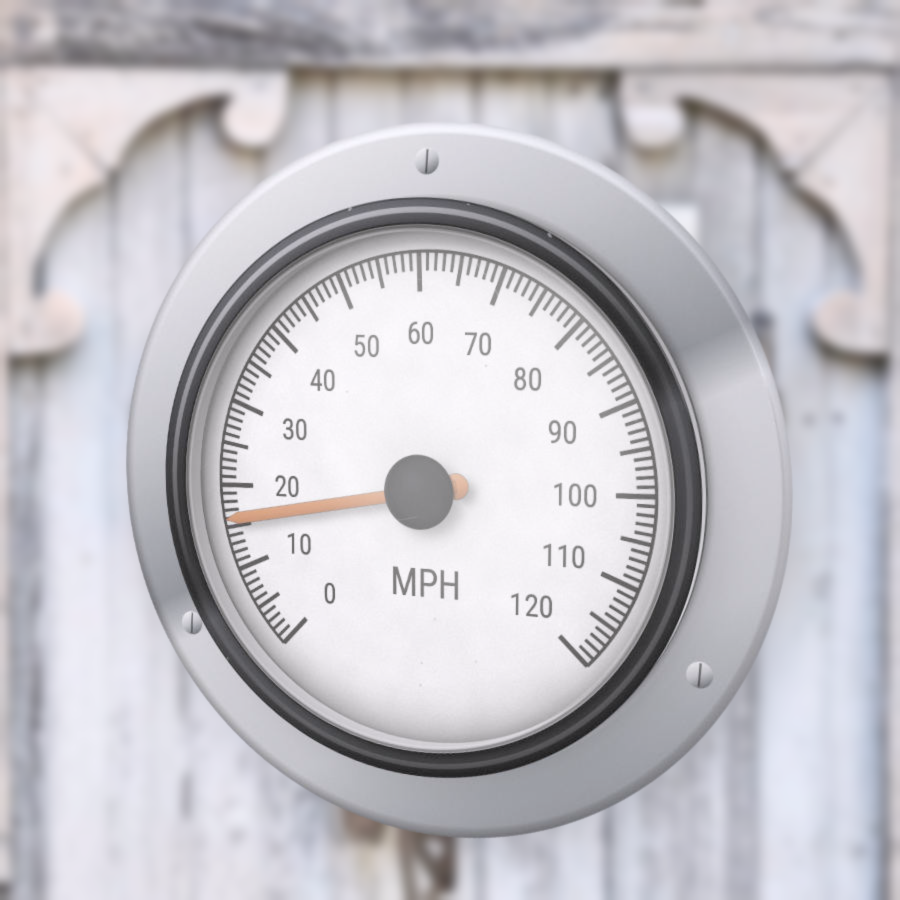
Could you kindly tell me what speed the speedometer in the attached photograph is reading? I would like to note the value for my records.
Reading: 16 mph
